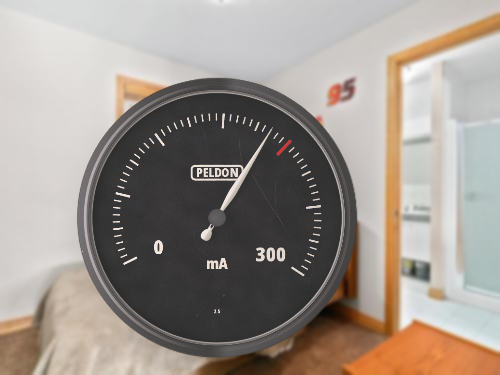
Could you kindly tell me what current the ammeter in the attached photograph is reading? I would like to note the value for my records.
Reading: 185 mA
